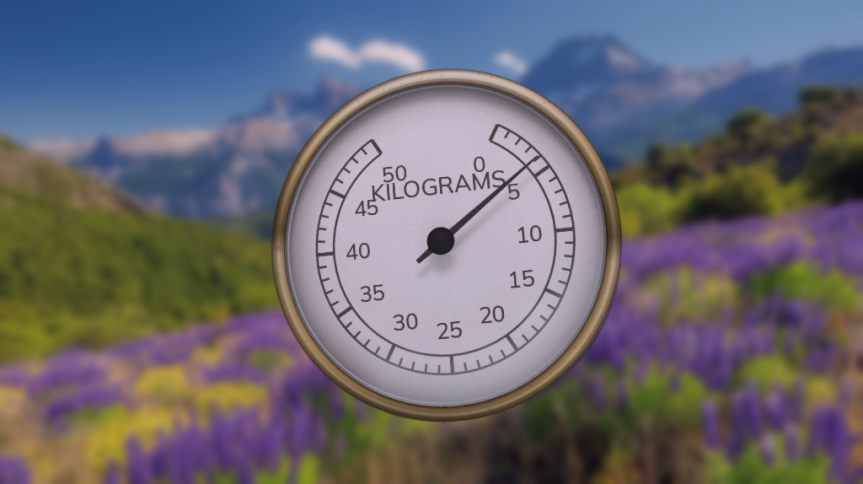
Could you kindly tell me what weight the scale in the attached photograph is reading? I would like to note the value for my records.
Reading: 4 kg
